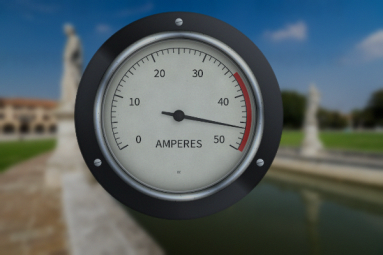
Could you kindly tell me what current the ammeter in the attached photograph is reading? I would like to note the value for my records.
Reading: 46 A
